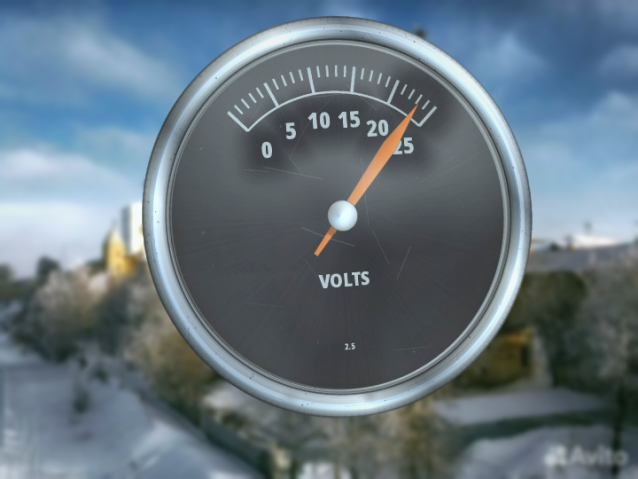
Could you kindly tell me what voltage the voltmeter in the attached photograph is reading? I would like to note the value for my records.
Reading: 23 V
